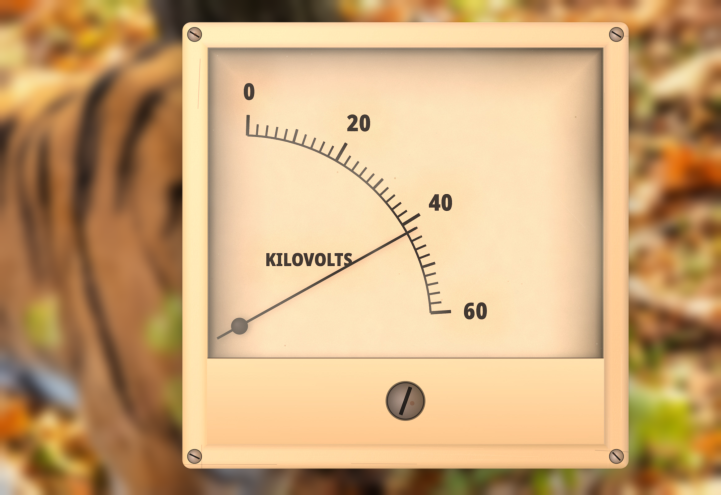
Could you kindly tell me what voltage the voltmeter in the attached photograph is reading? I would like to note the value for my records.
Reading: 42 kV
